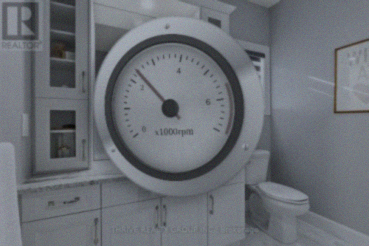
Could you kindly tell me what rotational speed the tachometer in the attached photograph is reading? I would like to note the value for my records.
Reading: 2400 rpm
